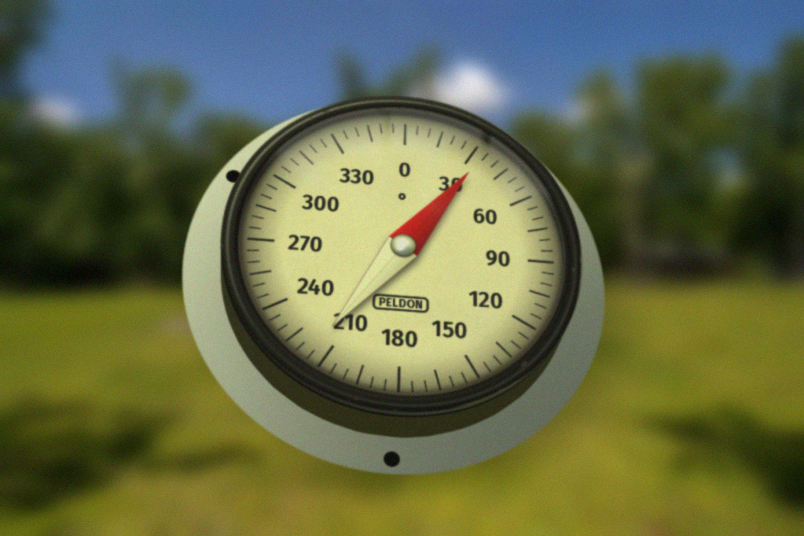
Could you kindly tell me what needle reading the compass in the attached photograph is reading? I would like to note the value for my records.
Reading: 35 °
